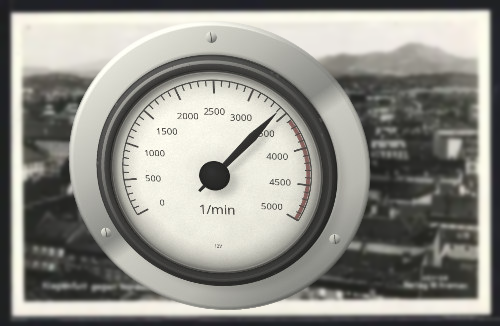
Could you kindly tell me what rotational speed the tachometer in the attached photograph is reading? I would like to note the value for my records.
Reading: 3400 rpm
